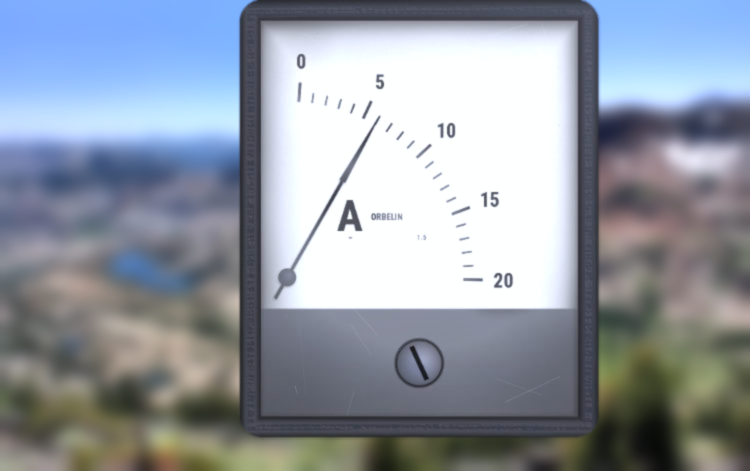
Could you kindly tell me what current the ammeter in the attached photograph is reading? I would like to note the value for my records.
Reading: 6 A
